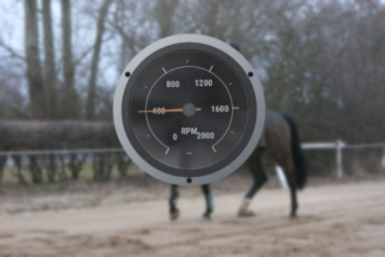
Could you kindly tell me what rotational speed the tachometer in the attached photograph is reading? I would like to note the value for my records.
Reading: 400 rpm
